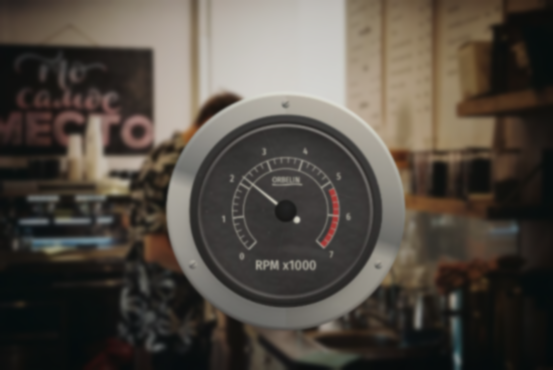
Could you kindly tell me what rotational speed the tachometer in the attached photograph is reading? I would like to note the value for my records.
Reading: 2200 rpm
